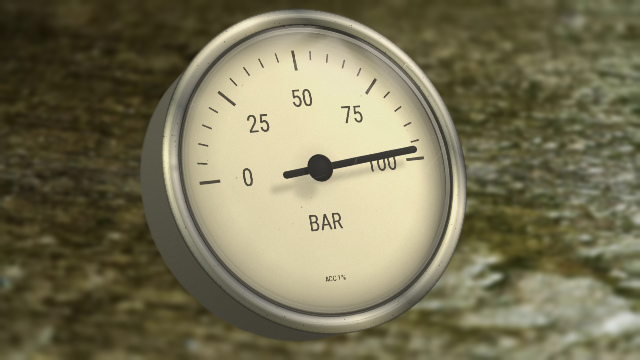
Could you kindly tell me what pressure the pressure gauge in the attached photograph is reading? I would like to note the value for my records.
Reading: 97.5 bar
